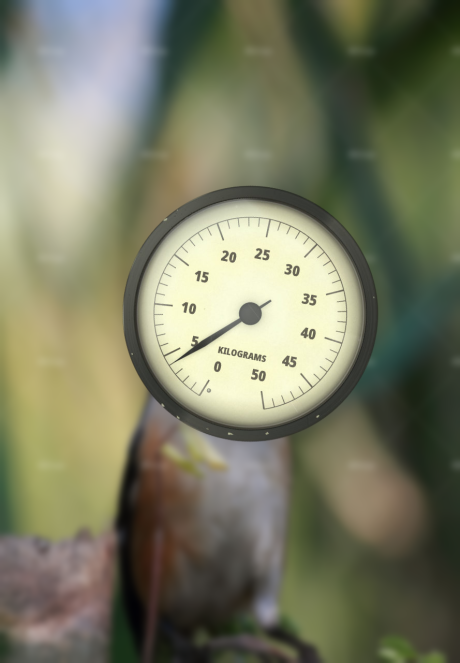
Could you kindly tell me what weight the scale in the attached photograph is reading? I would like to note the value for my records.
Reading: 4 kg
